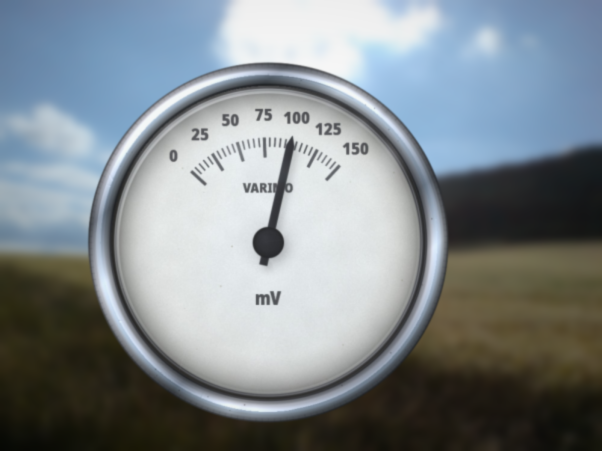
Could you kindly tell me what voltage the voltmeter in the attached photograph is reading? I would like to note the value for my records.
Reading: 100 mV
